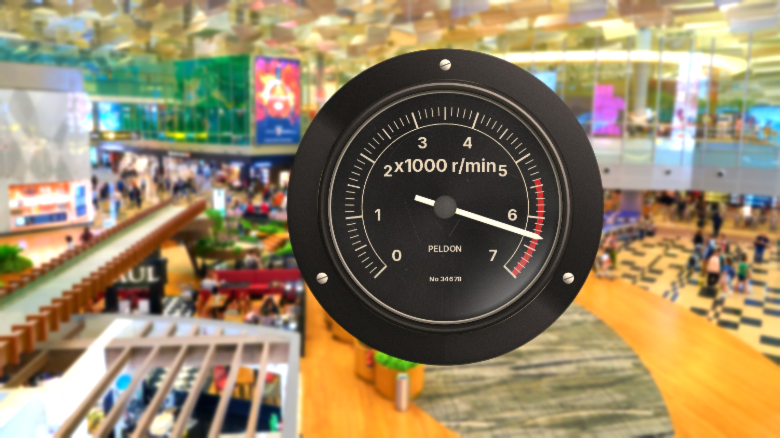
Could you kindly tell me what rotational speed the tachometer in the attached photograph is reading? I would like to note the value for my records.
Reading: 6300 rpm
